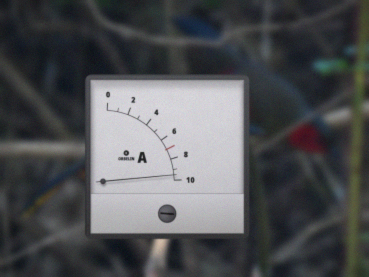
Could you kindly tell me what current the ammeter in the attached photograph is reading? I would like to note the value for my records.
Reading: 9.5 A
